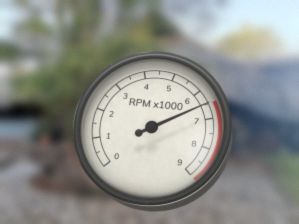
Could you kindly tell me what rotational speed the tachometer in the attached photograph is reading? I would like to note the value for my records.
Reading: 6500 rpm
